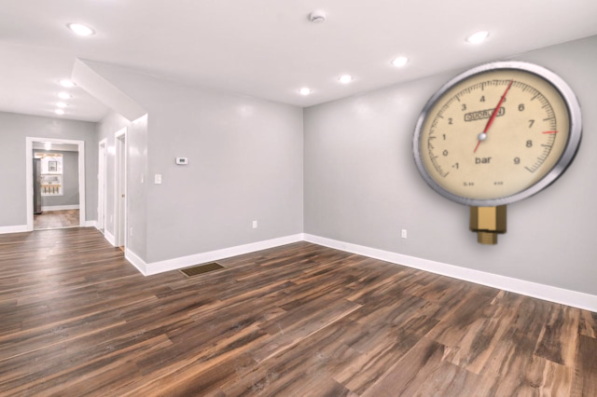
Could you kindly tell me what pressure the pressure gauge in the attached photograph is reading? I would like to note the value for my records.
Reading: 5 bar
